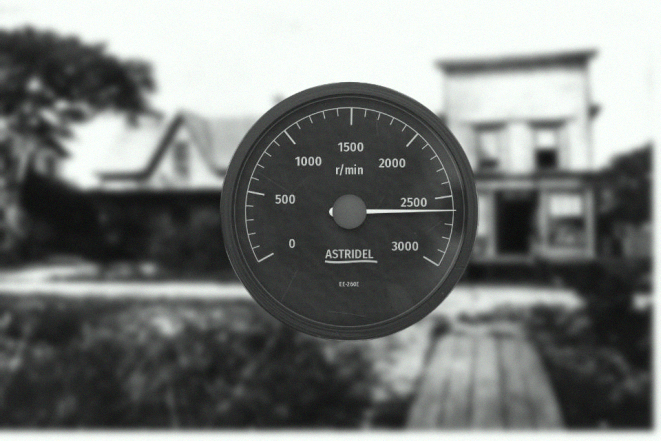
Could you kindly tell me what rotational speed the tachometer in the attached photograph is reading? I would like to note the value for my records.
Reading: 2600 rpm
